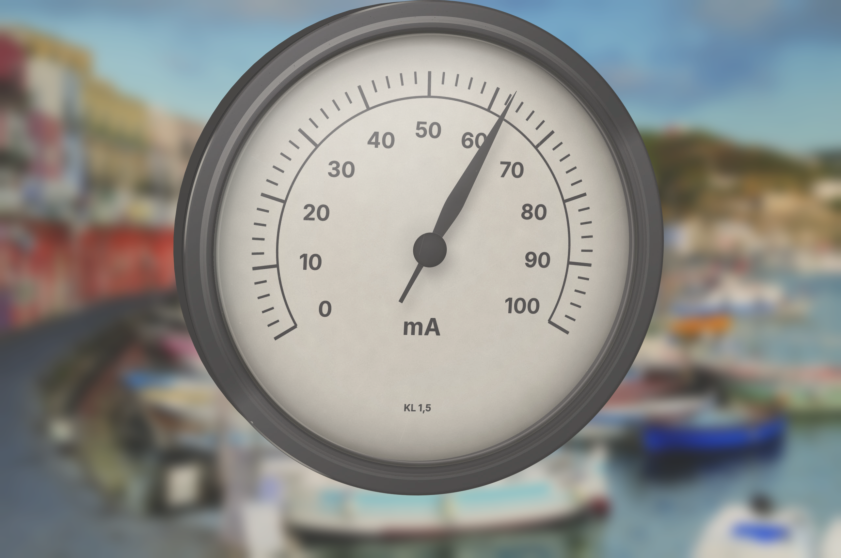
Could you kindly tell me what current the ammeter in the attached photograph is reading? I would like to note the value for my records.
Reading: 62 mA
